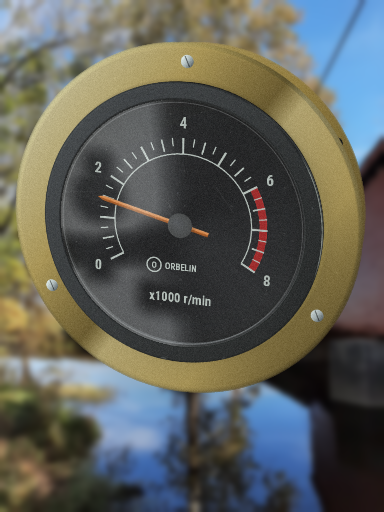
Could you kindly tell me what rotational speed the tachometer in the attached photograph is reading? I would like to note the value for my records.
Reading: 1500 rpm
